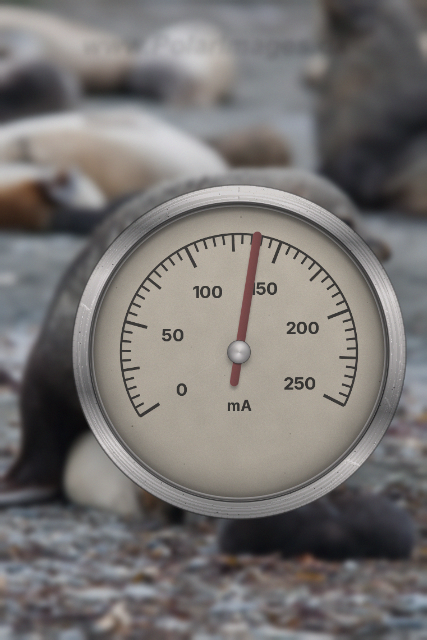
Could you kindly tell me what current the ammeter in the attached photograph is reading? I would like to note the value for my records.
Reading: 137.5 mA
